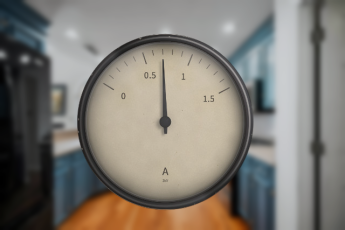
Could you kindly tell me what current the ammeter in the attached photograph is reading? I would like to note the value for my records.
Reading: 0.7 A
